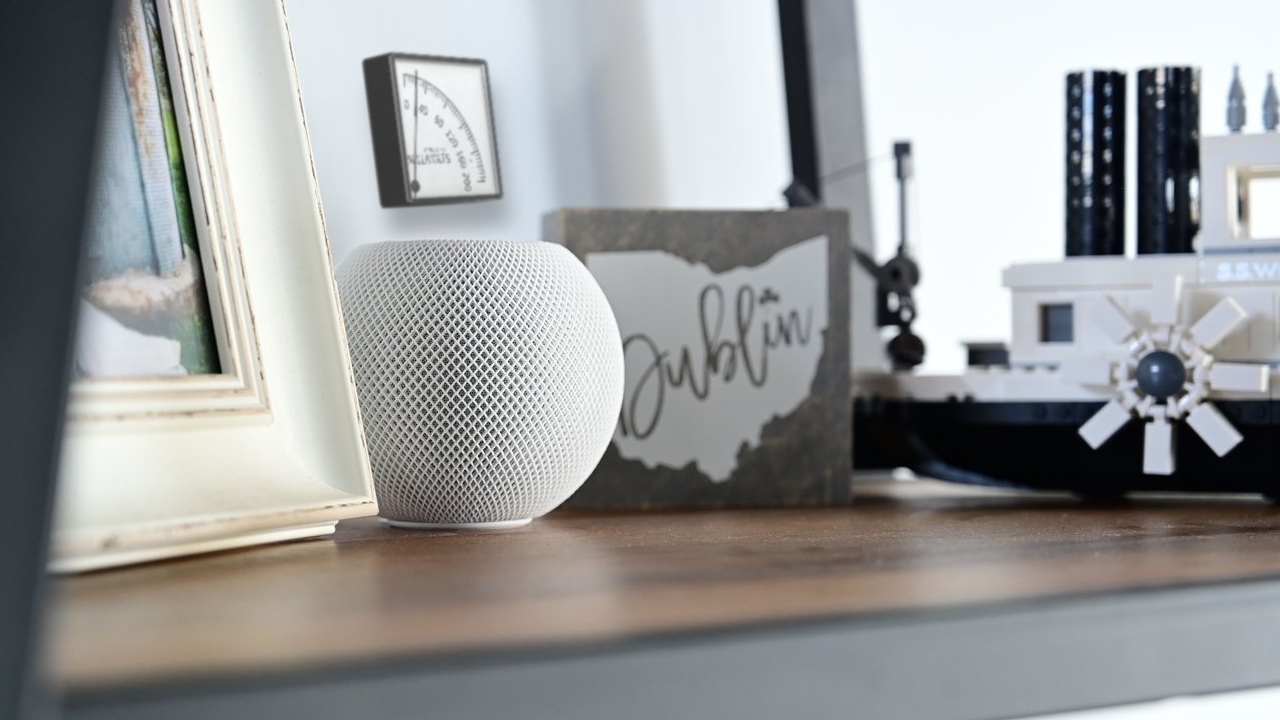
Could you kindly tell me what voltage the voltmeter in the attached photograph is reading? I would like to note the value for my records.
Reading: 20 mV
